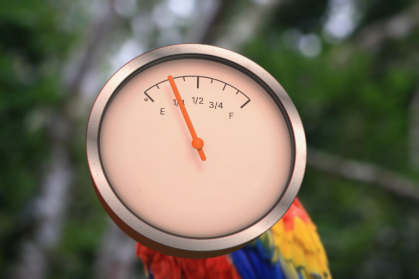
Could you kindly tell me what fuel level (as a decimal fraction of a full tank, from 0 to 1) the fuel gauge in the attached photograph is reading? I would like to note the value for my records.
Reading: 0.25
